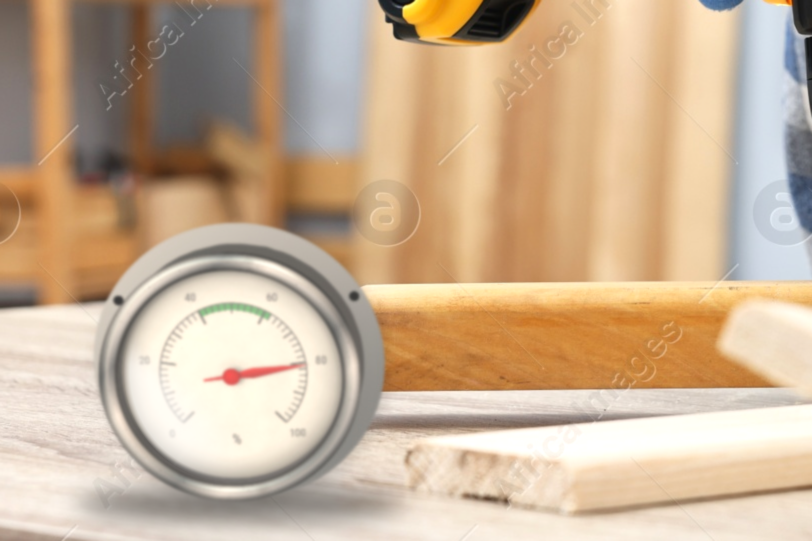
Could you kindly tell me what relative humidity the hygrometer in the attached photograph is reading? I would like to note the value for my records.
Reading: 80 %
